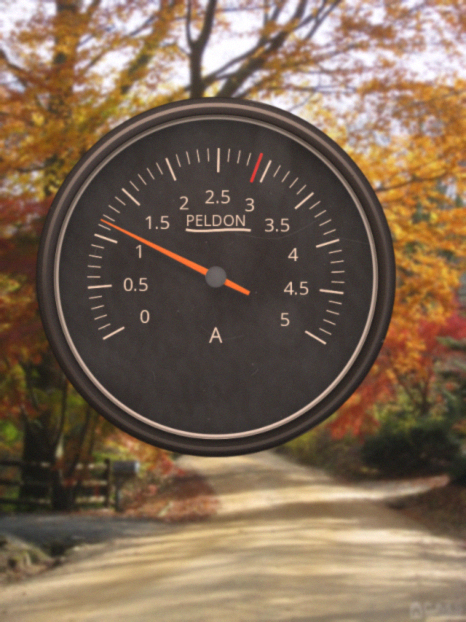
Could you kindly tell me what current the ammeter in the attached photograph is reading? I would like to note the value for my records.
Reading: 1.15 A
